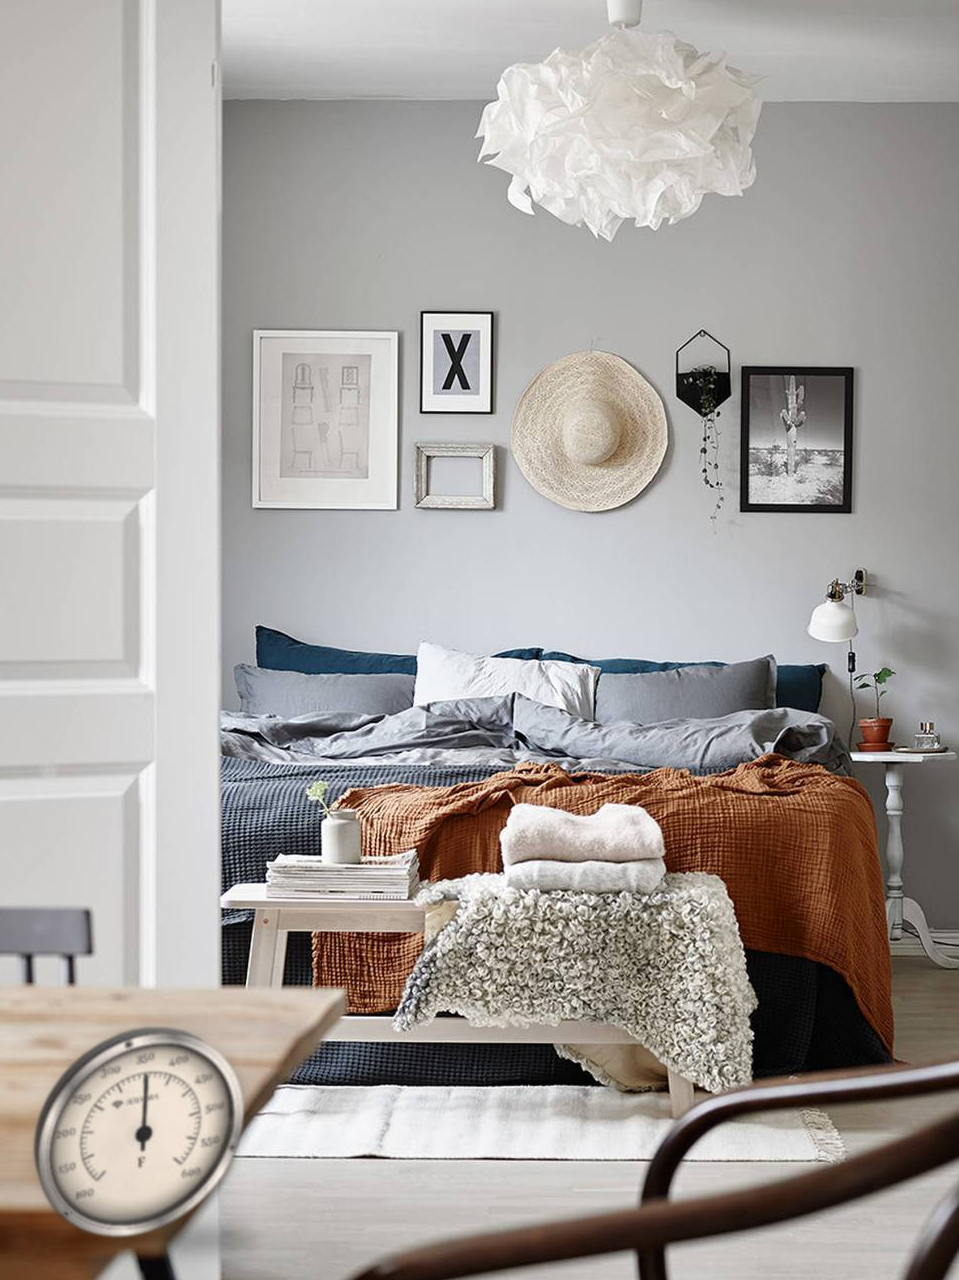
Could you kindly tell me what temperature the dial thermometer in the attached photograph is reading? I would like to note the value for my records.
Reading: 350 °F
